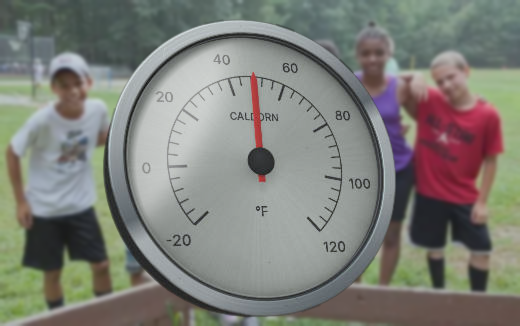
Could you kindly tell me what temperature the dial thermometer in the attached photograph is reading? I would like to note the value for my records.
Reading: 48 °F
